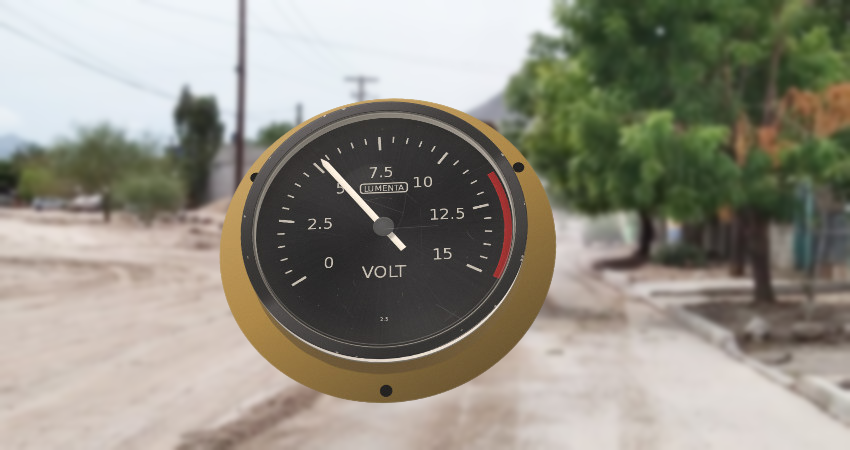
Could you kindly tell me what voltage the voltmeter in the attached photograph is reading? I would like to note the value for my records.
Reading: 5.25 V
